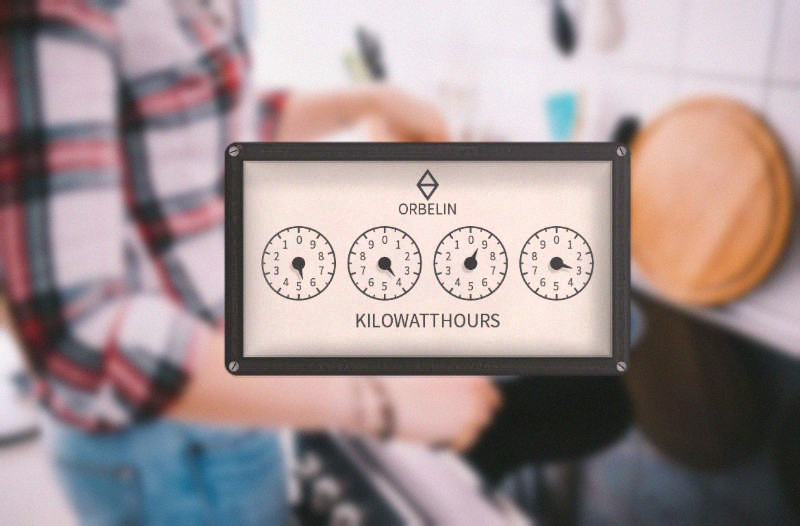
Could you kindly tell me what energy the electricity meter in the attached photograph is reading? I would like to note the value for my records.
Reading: 5393 kWh
